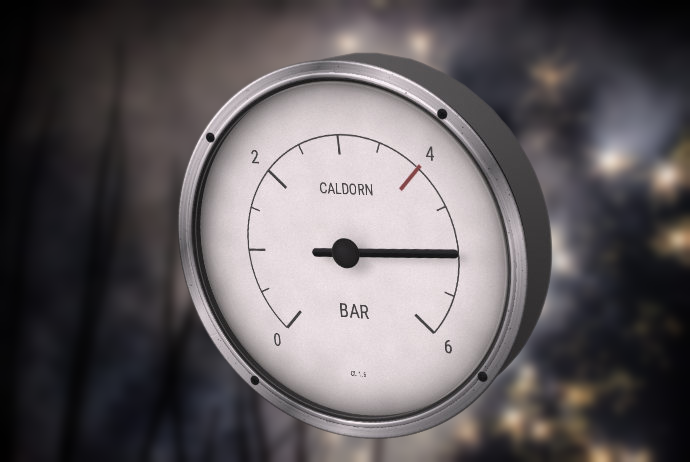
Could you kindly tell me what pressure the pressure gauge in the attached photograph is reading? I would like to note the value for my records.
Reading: 5 bar
